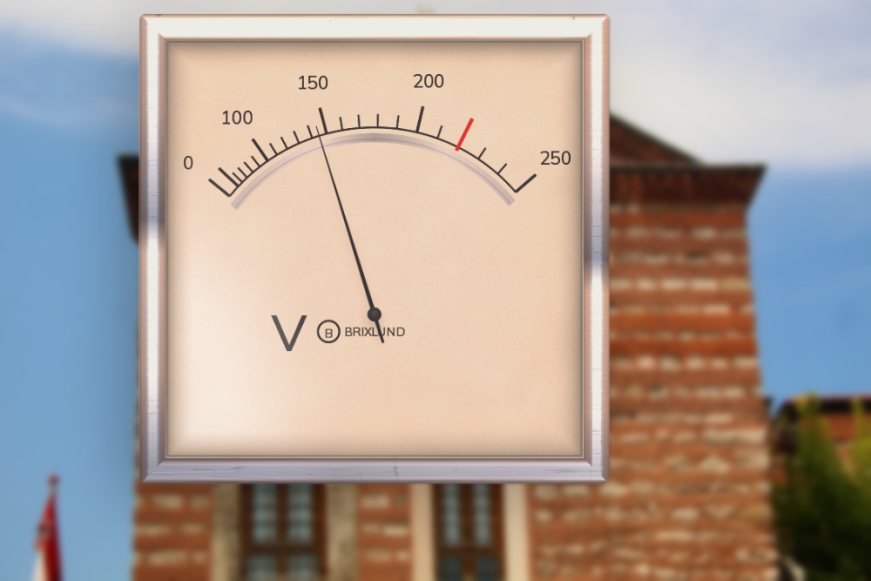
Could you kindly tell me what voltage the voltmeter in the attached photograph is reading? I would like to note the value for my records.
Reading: 145 V
